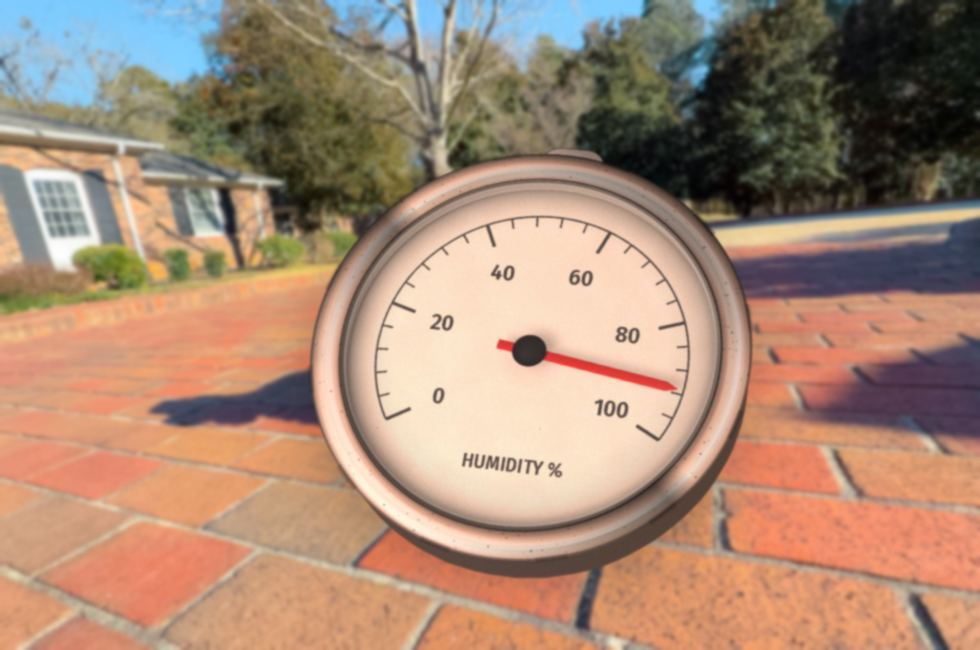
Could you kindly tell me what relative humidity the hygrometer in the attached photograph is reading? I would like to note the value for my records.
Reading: 92 %
